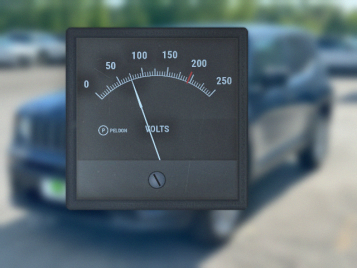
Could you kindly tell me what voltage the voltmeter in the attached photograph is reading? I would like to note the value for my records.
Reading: 75 V
